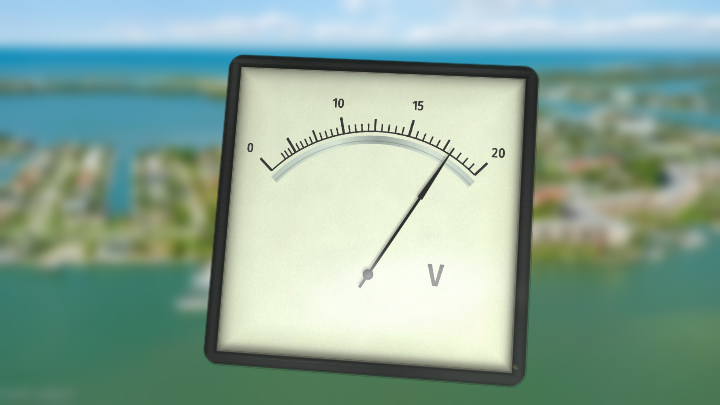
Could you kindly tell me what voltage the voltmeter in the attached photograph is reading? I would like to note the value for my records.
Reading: 18 V
